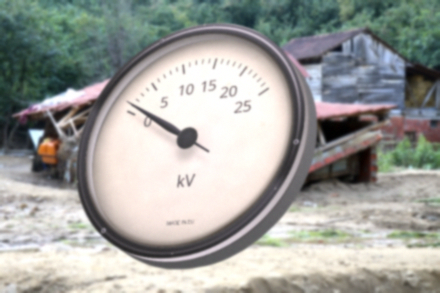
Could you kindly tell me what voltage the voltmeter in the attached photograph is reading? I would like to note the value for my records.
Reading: 1 kV
